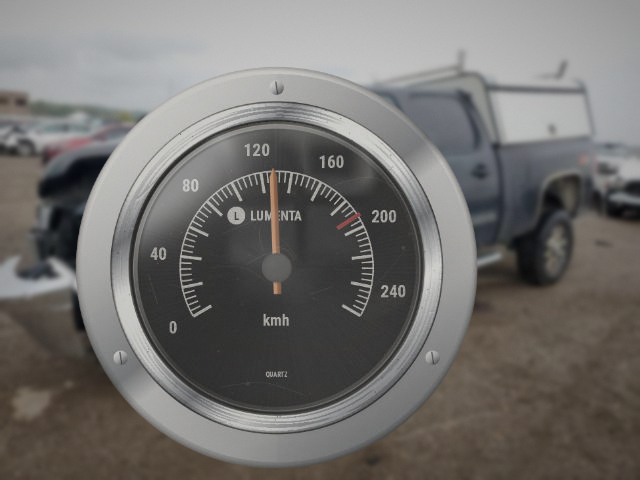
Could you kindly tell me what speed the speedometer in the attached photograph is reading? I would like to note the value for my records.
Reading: 128 km/h
